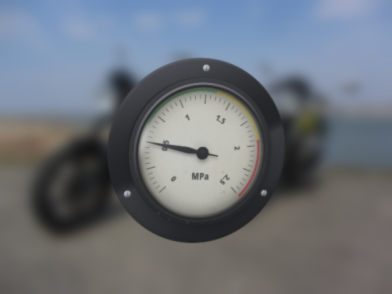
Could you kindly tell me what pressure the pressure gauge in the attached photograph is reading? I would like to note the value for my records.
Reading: 0.5 MPa
